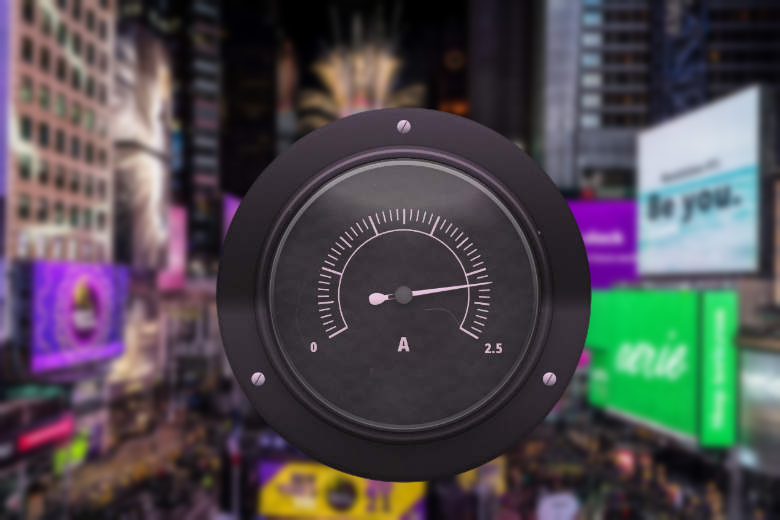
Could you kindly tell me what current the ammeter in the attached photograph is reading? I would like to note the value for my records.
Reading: 2.1 A
